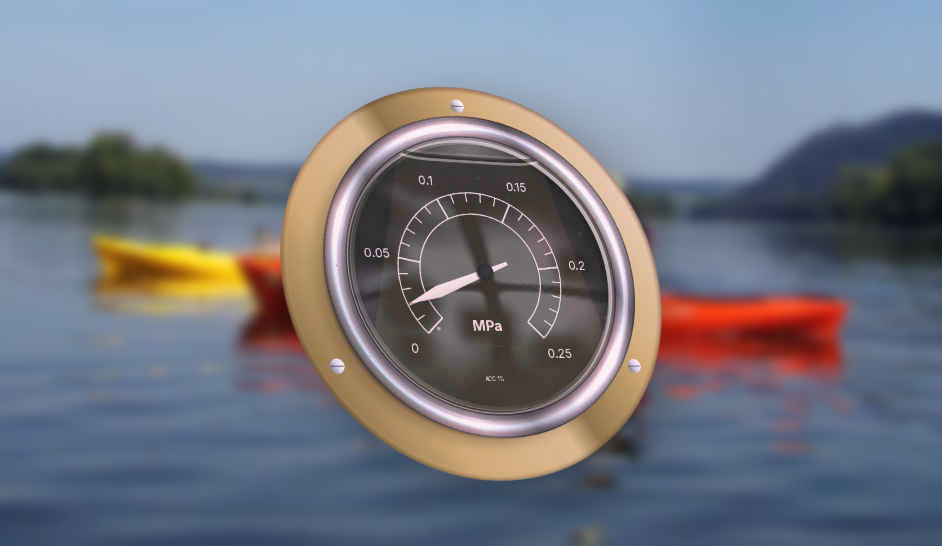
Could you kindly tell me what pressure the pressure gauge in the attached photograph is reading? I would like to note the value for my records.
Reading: 0.02 MPa
